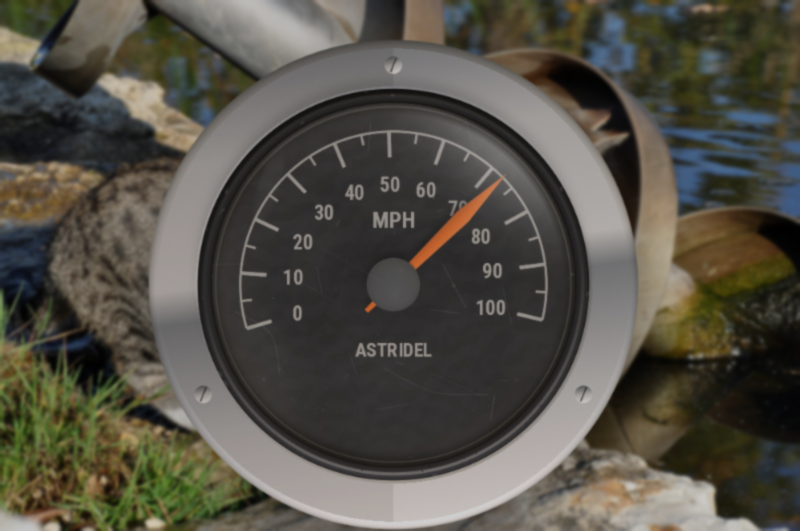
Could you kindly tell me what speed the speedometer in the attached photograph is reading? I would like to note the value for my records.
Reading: 72.5 mph
